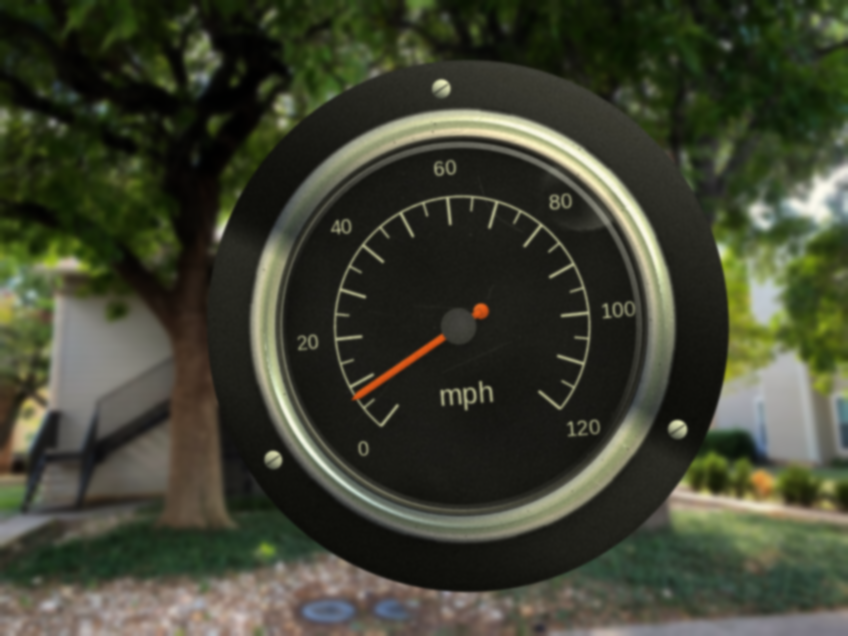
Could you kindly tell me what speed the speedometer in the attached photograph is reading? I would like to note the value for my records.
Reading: 7.5 mph
